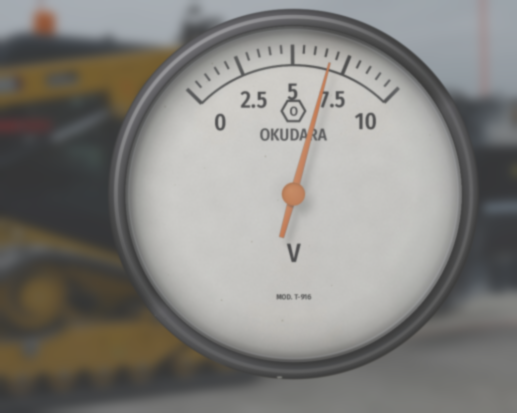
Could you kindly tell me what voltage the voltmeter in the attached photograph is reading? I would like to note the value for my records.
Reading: 6.75 V
